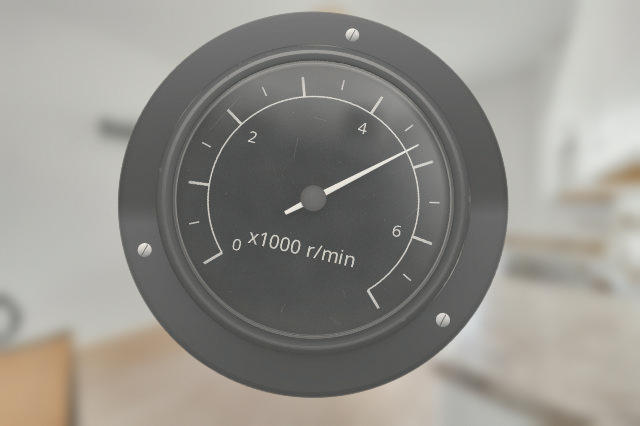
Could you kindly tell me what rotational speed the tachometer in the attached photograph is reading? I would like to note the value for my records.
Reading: 4750 rpm
